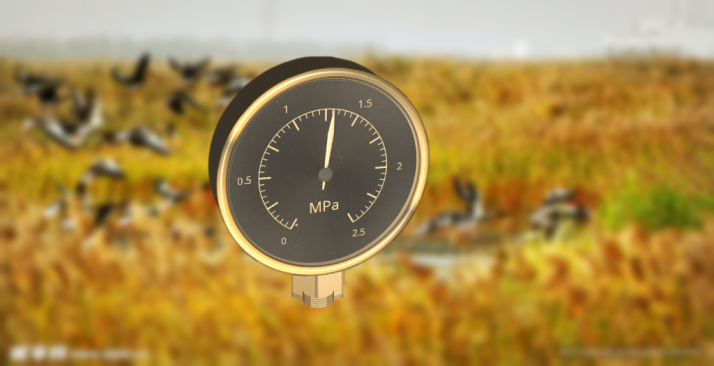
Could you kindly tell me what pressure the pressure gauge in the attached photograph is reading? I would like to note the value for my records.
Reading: 1.3 MPa
